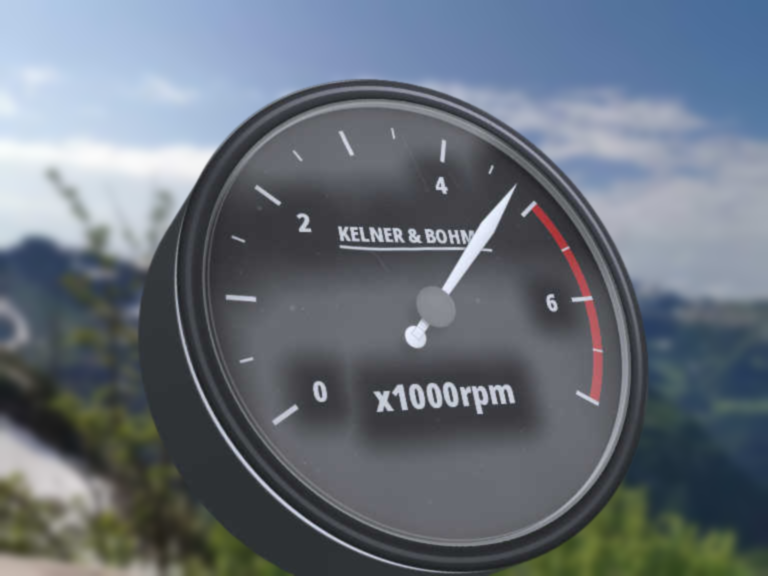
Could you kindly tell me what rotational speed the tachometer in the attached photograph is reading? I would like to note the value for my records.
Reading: 4750 rpm
